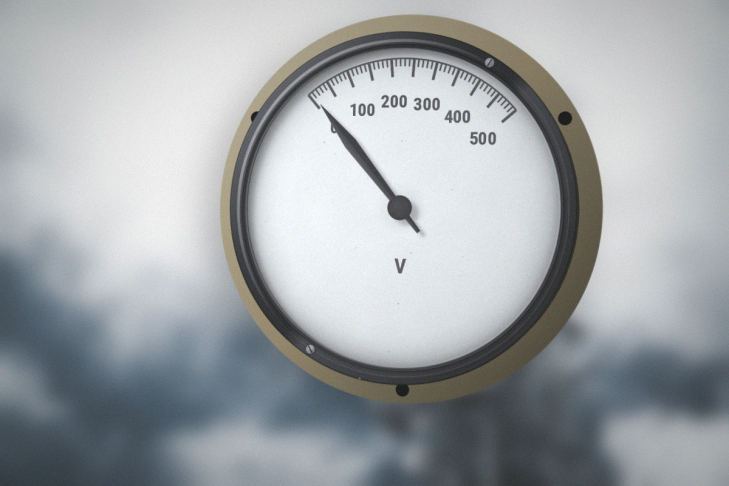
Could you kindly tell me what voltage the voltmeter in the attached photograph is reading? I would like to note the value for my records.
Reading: 10 V
